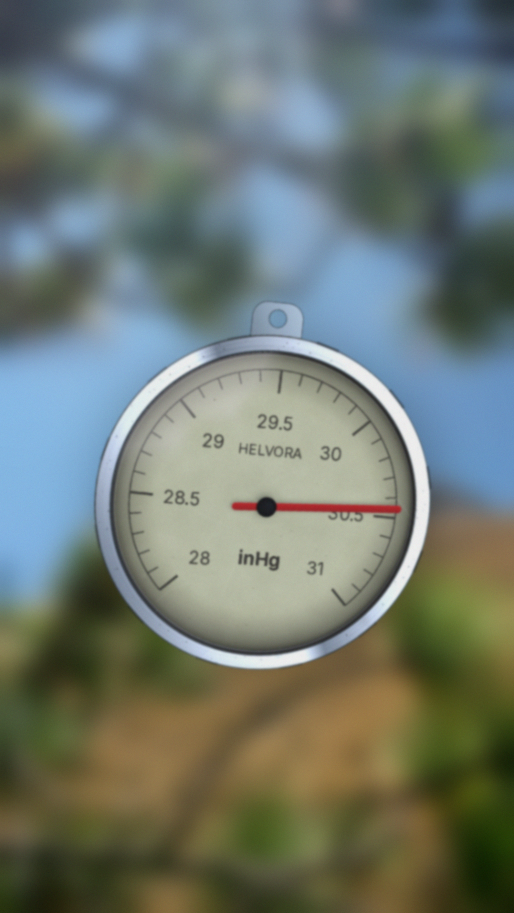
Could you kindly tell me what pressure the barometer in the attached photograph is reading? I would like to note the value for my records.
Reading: 30.45 inHg
